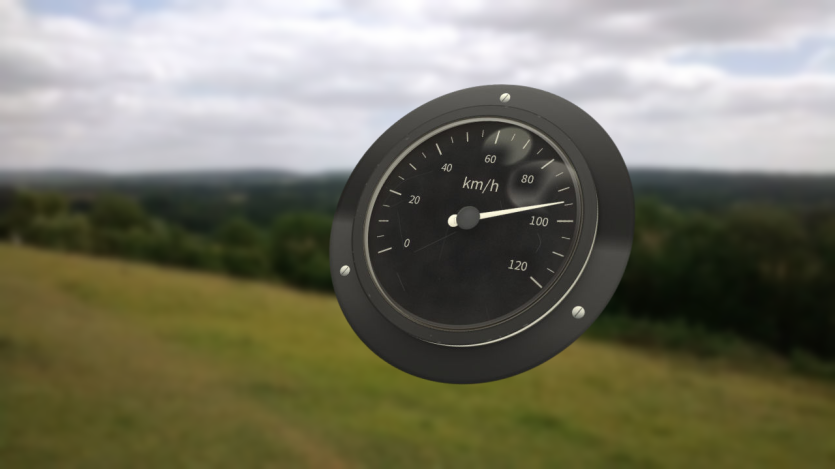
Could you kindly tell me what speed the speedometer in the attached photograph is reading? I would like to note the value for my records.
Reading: 95 km/h
